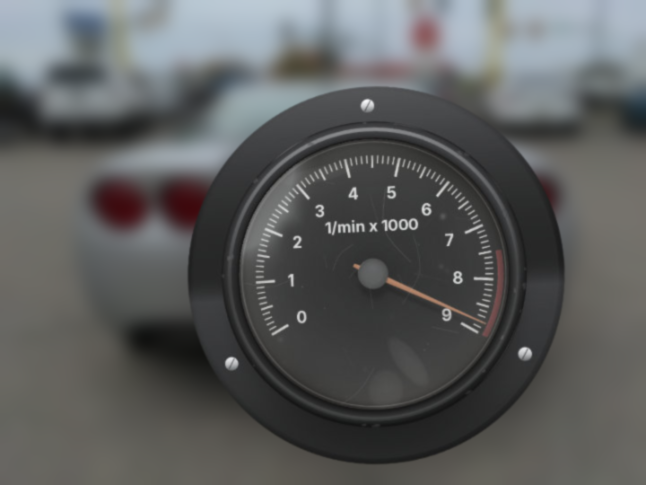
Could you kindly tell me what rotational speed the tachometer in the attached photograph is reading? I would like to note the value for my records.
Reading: 8800 rpm
